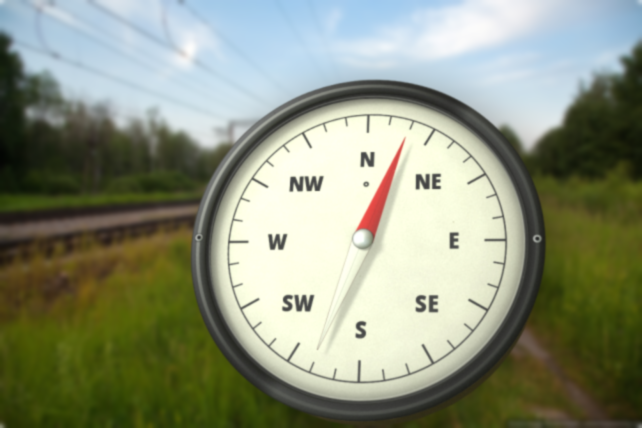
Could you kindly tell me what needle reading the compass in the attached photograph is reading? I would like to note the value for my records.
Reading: 20 °
